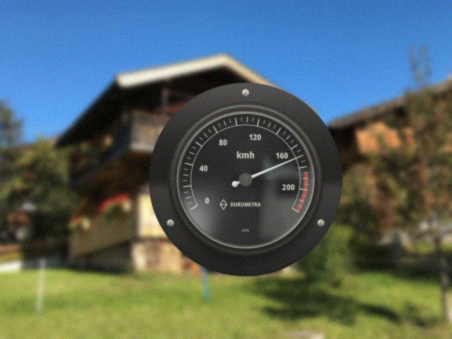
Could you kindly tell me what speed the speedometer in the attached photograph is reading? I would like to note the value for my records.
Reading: 170 km/h
